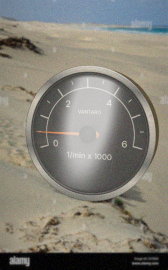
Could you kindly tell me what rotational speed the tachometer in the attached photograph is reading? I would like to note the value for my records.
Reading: 500 rpm
